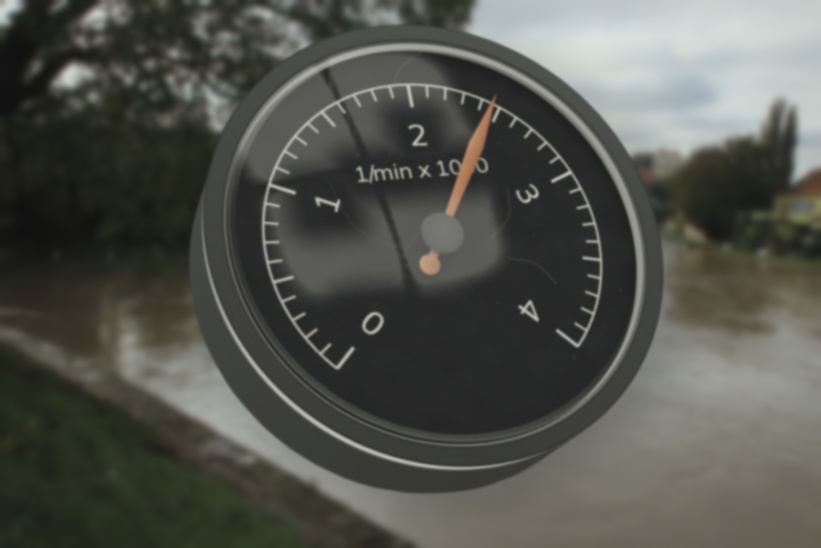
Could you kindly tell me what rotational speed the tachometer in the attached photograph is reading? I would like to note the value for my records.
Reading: 2450 rpm
